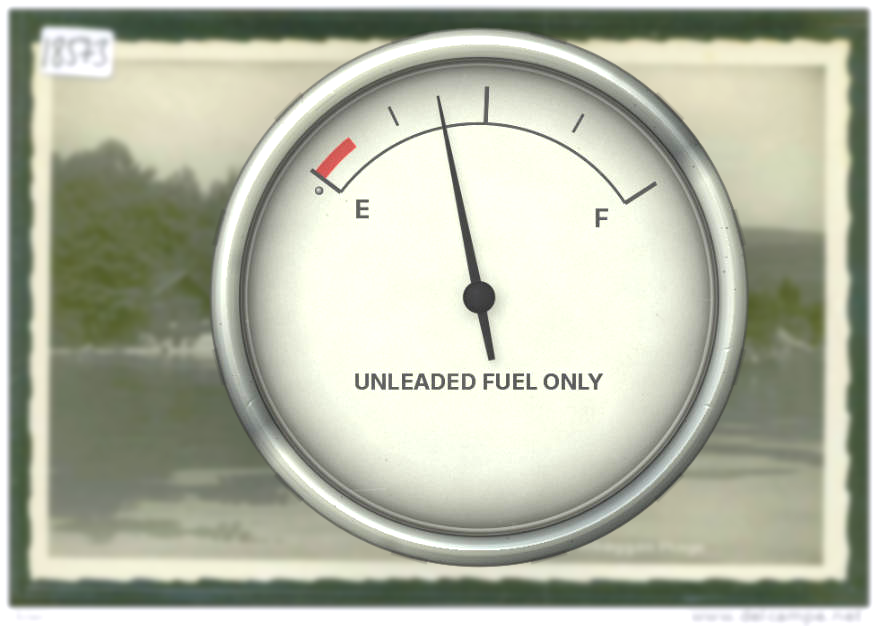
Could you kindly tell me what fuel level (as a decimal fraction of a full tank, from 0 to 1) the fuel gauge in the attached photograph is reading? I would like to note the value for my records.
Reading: 0.375
